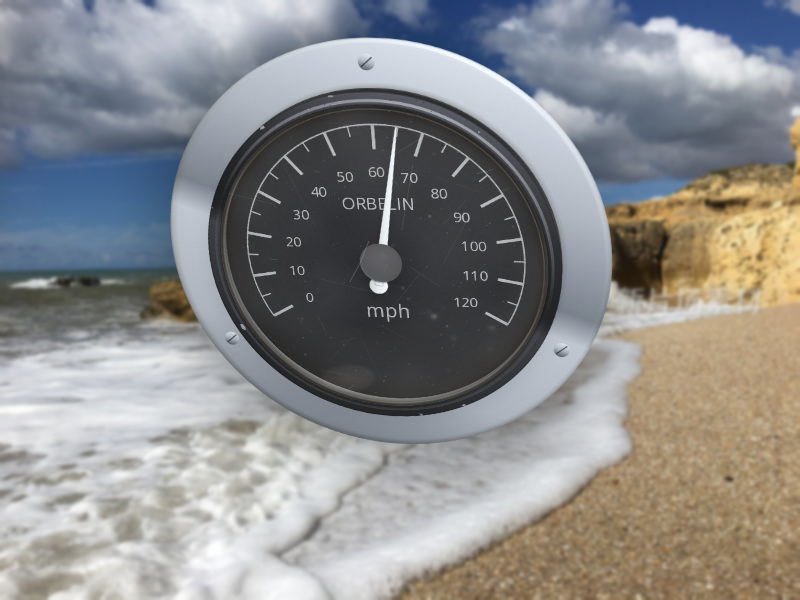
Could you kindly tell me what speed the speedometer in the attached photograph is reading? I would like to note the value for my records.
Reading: 65 mph
